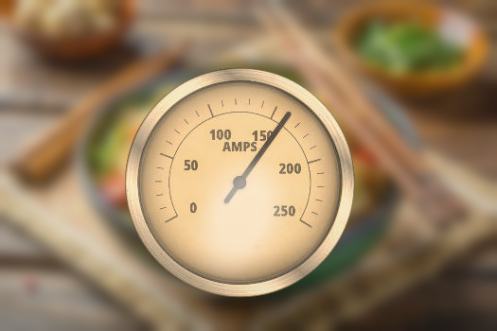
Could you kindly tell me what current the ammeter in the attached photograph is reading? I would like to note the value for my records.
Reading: 160 A
